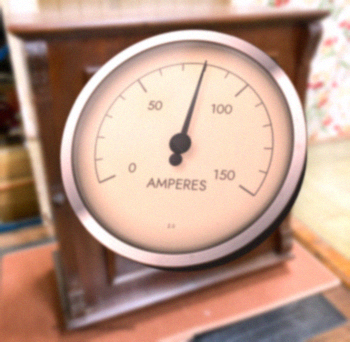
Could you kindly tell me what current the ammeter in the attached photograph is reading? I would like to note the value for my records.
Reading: 80 A
